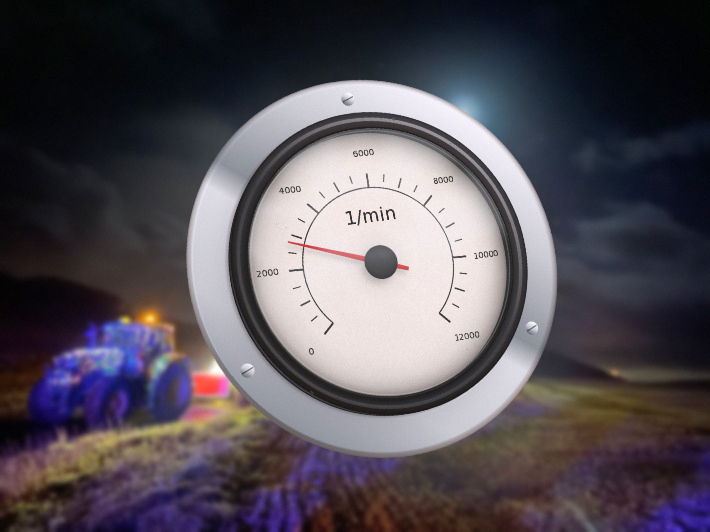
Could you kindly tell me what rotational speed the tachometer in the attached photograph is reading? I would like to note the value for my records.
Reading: 2750 rpm
